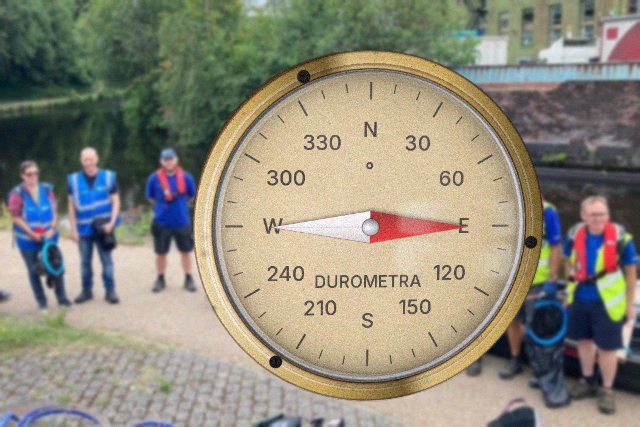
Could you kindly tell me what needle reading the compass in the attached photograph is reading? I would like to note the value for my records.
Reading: 90 °
